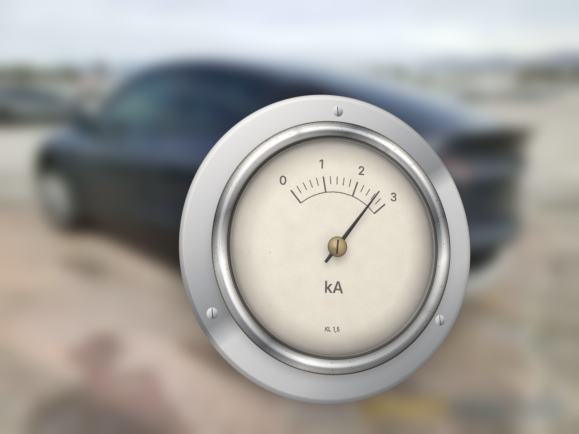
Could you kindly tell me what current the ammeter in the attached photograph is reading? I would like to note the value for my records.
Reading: 2.6 kA
